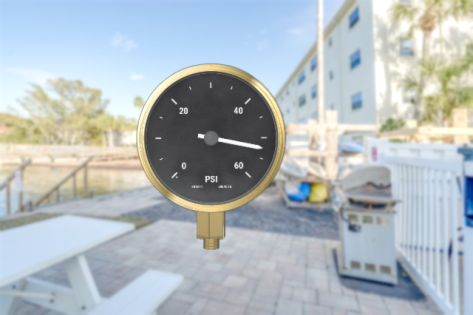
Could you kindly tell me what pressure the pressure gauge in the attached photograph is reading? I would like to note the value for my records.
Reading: 52.5 psi
